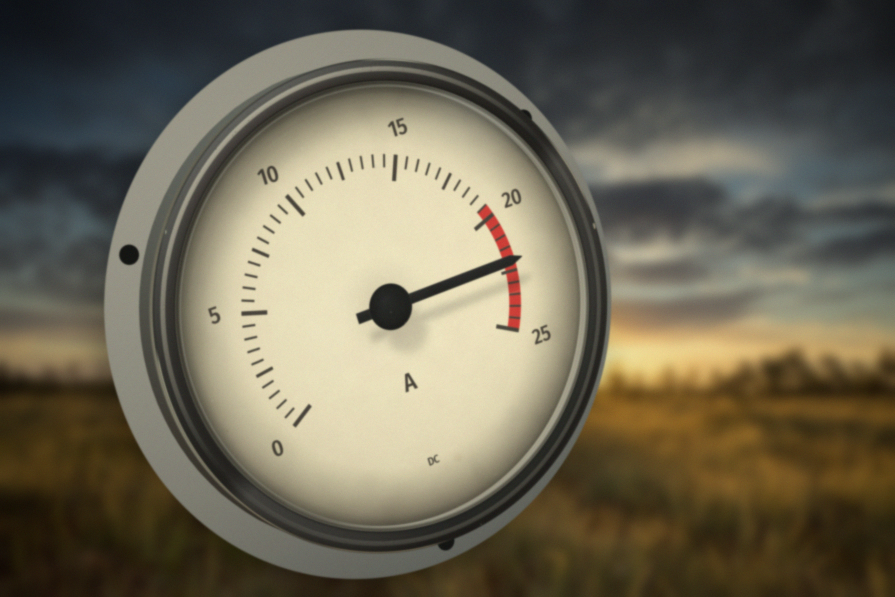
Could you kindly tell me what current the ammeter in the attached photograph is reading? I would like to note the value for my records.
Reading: 22 A
